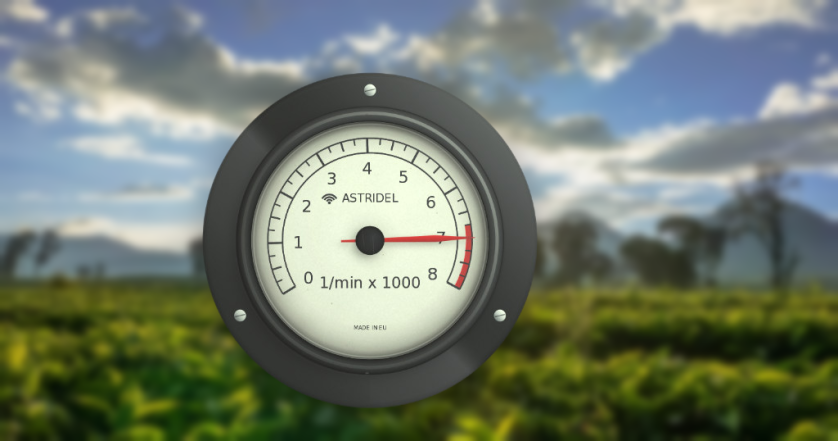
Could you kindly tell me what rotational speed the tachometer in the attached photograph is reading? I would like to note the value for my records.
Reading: 7000 rpm
